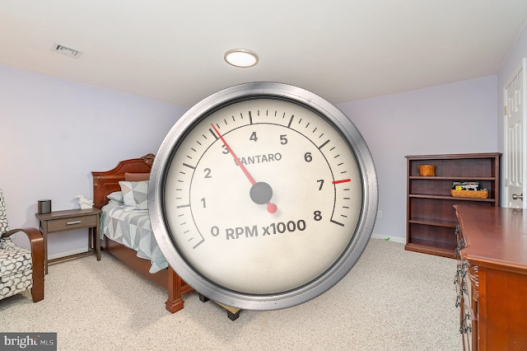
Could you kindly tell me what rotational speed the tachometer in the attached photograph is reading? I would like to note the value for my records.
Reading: 3100 rpm
